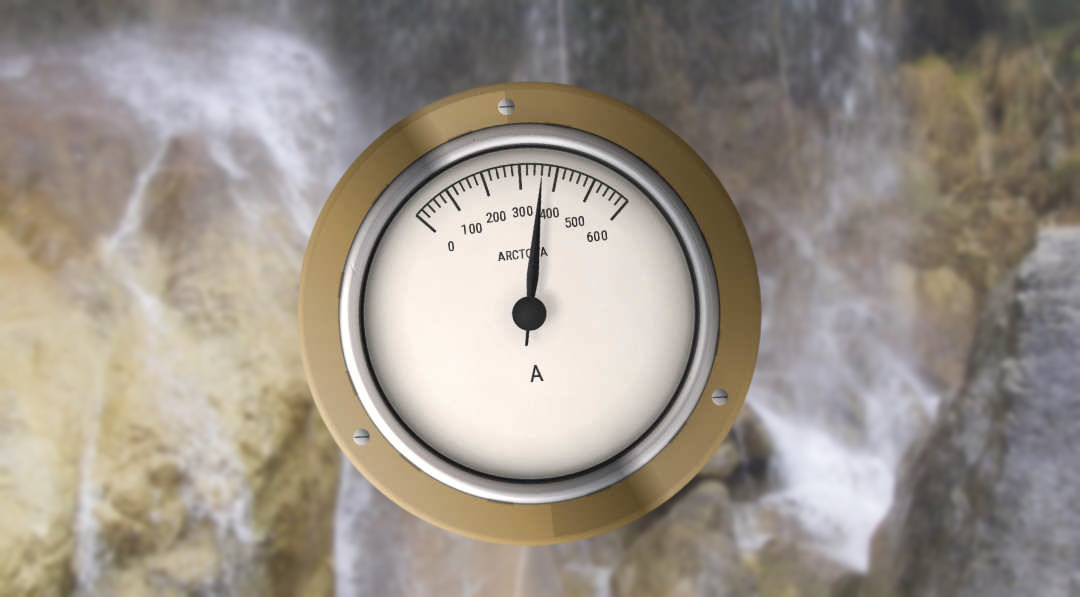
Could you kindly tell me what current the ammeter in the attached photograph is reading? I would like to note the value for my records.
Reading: 360 A
